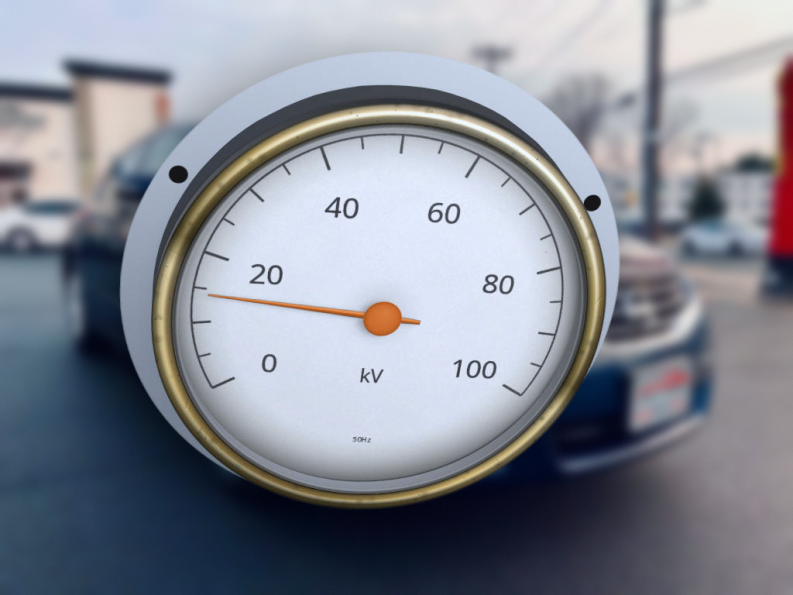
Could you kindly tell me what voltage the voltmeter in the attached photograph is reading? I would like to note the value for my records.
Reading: 15 kV
